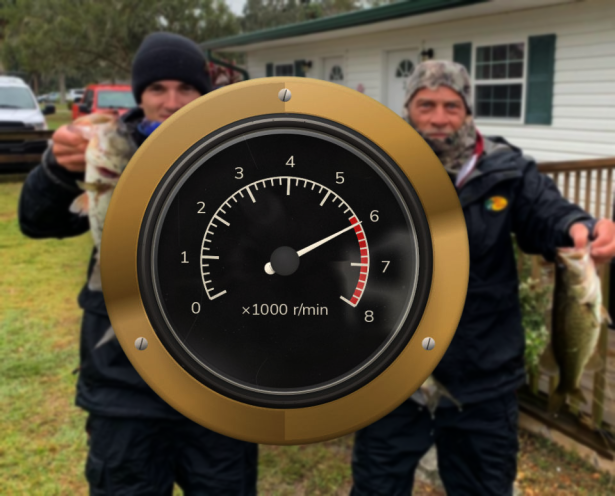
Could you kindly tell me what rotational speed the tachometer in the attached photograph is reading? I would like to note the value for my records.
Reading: 6000 rpm
